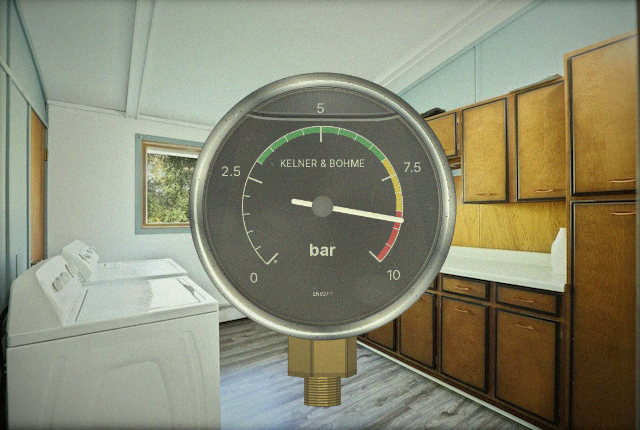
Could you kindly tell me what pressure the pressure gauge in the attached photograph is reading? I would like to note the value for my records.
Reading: 8.75 bar
